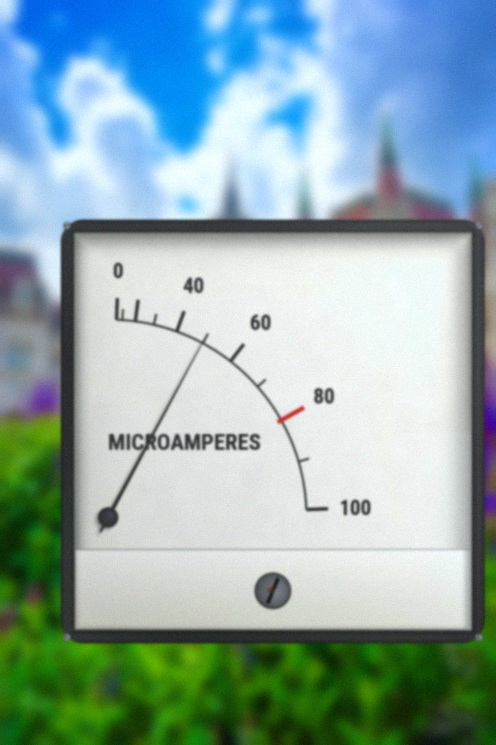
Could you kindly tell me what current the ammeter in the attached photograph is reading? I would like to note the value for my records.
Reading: 50 µA
